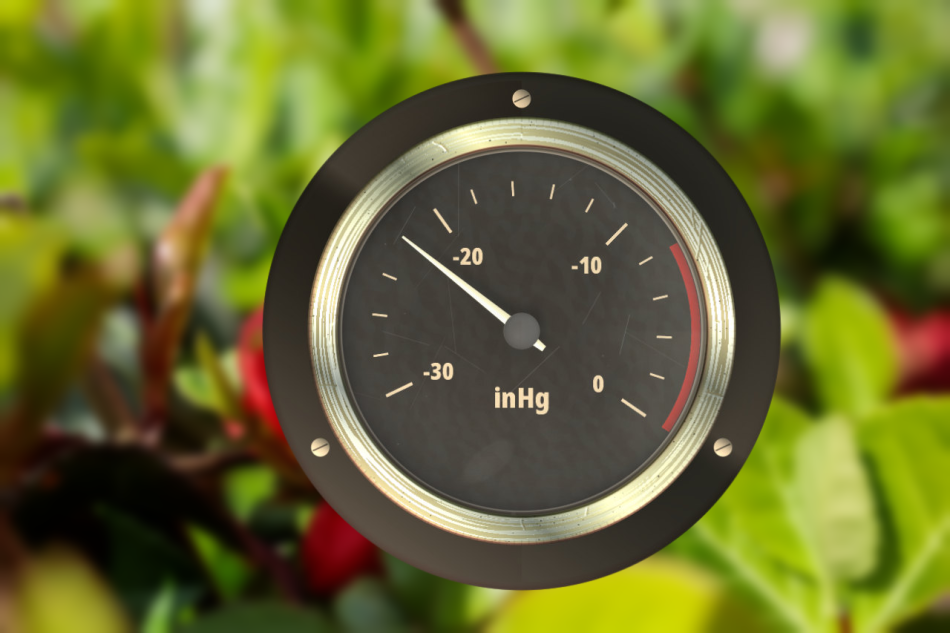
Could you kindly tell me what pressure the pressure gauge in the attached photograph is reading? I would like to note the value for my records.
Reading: -22 inHg
